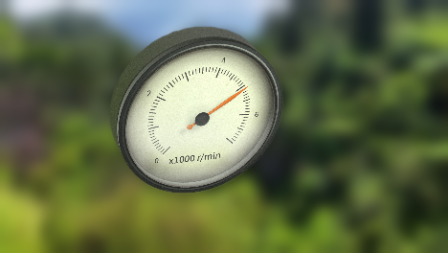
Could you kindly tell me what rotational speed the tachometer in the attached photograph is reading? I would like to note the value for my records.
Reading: 5000 rpm
